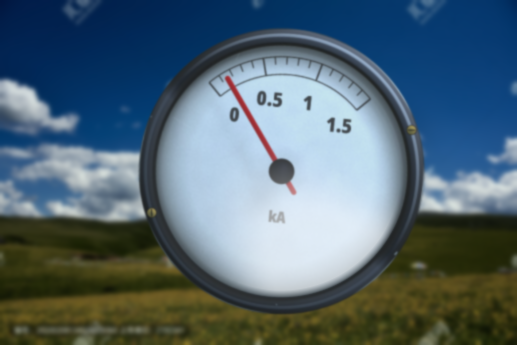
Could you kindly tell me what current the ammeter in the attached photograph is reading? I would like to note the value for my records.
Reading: 0.15 kA
